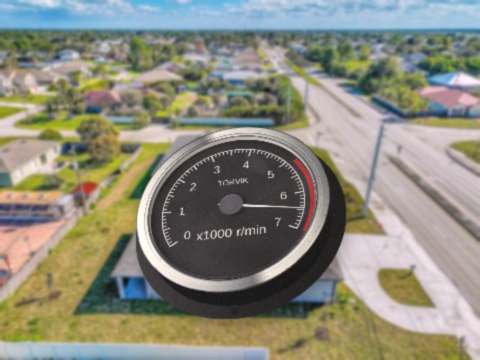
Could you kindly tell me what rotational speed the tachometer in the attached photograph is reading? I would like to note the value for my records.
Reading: 6500 rpm
